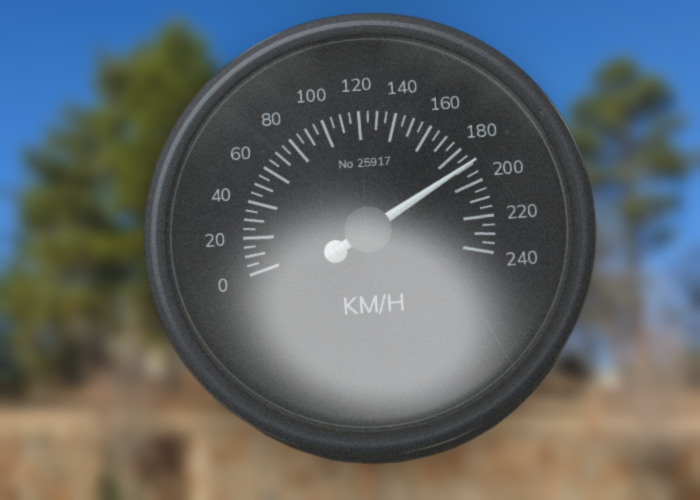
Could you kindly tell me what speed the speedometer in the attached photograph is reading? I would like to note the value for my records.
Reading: 190 km/h
